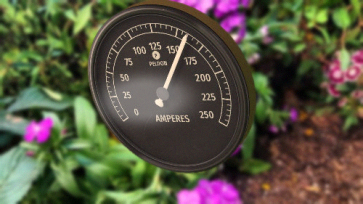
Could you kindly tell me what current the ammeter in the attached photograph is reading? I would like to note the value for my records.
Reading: 160 A
